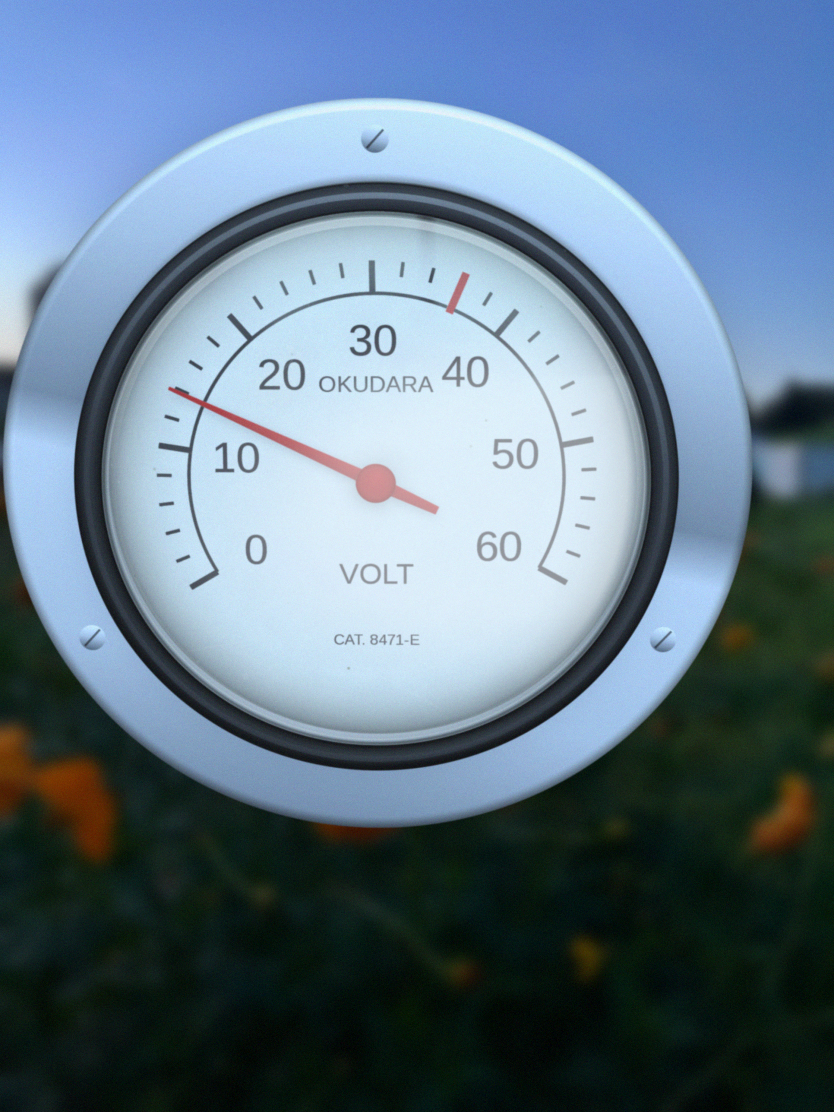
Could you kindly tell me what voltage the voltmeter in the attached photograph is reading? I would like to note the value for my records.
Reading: 14 V
